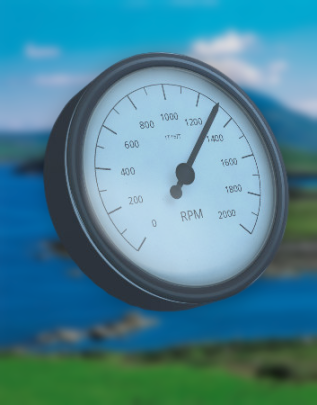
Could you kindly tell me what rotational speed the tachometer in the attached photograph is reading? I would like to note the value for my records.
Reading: 1300 rpm
